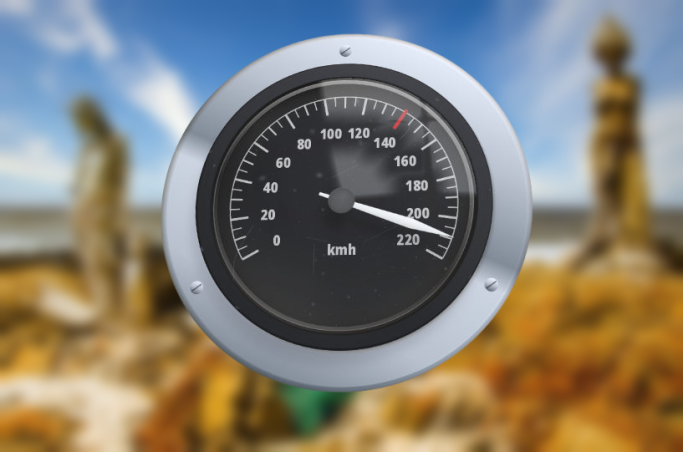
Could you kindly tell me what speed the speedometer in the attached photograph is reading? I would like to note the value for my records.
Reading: 210 km/h
